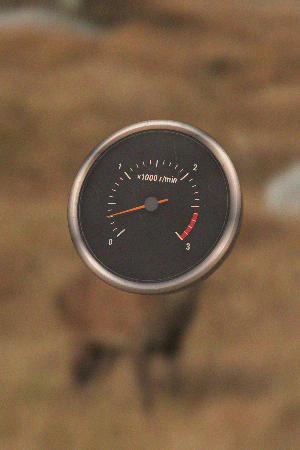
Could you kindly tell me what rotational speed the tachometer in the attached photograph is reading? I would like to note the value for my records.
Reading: 300 rpm
